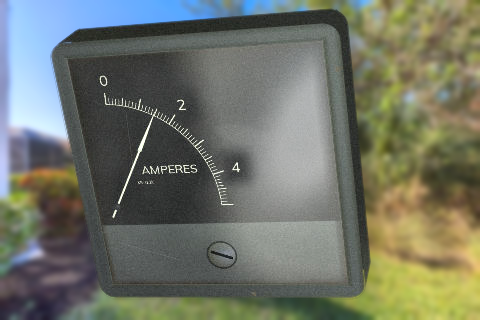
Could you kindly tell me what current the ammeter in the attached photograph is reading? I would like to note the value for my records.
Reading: 1.5 A
